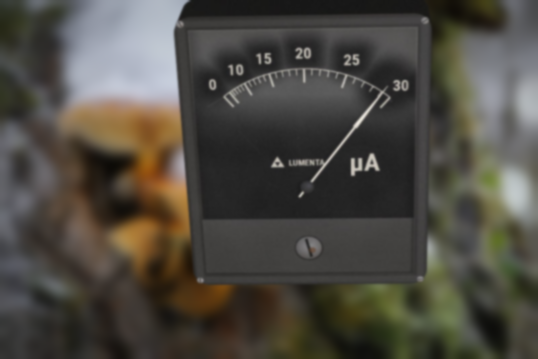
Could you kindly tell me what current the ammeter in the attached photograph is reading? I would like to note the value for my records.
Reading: 29 µA
